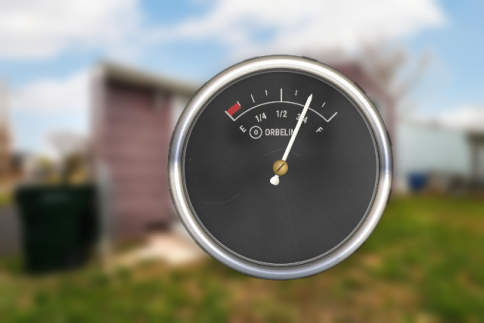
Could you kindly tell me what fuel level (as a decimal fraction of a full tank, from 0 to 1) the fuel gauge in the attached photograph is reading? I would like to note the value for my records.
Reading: 0.75
